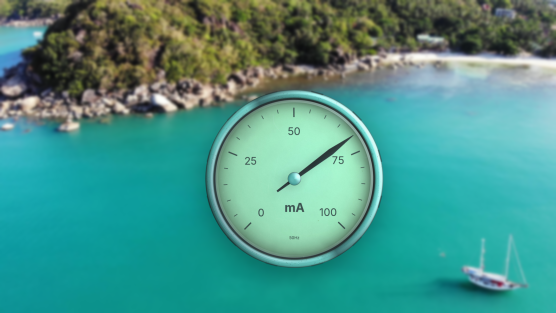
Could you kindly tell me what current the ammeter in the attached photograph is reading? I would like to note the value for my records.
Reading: 70 mA
